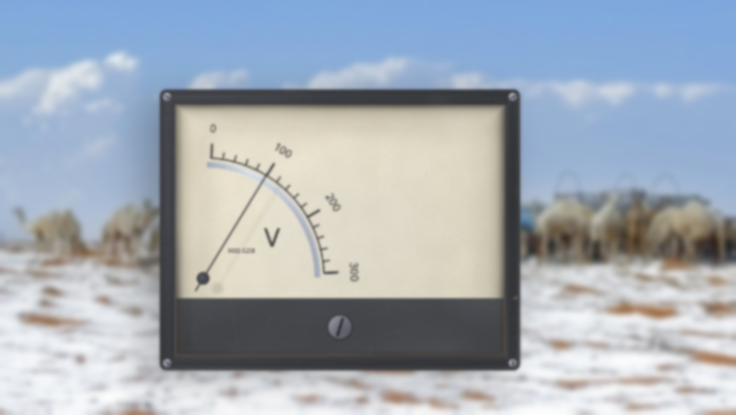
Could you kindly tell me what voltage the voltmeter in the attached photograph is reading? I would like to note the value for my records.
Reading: 100 V
